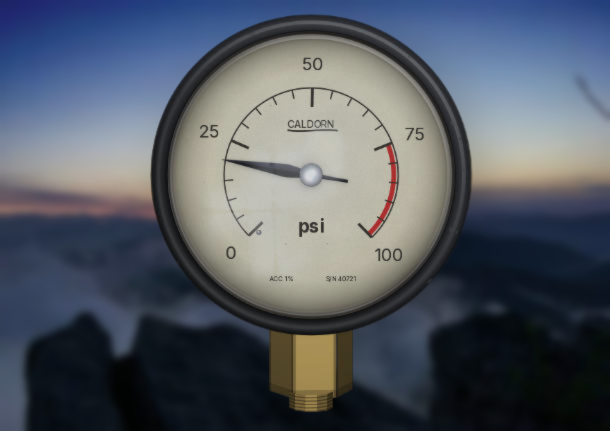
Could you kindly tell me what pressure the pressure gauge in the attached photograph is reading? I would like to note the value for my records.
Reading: 20 psi
